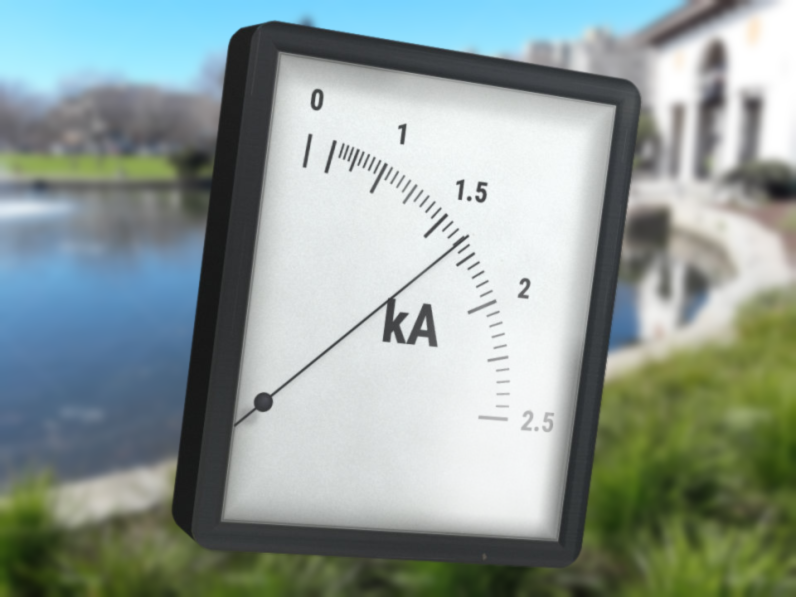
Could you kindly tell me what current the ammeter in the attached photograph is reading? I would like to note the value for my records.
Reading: 1.65 kA
